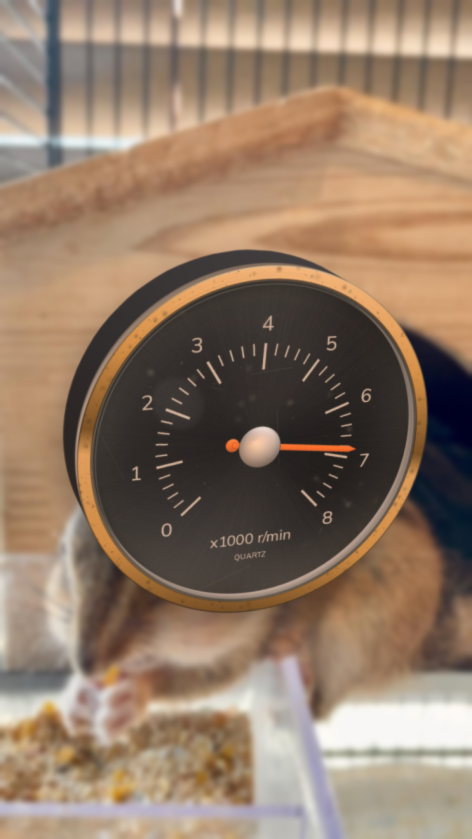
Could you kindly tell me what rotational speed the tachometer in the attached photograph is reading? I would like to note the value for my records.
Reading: 6800 rpm
